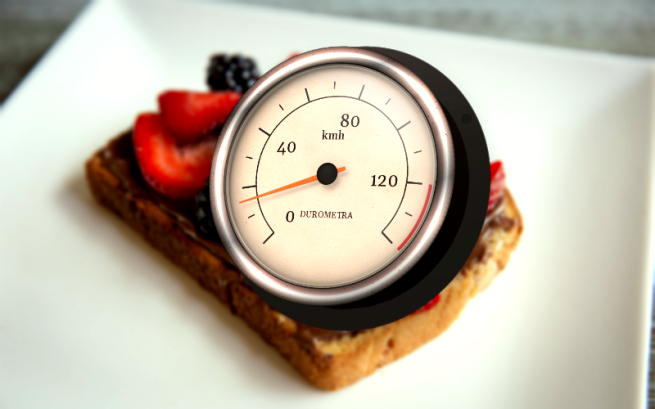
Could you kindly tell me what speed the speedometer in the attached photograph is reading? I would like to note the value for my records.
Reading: 15 km/h
